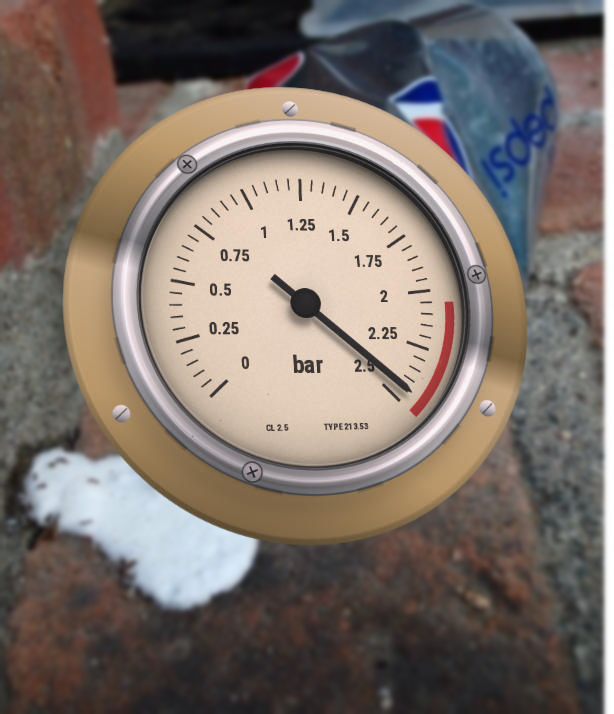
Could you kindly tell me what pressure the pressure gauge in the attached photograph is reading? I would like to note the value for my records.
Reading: 2.45 bar
